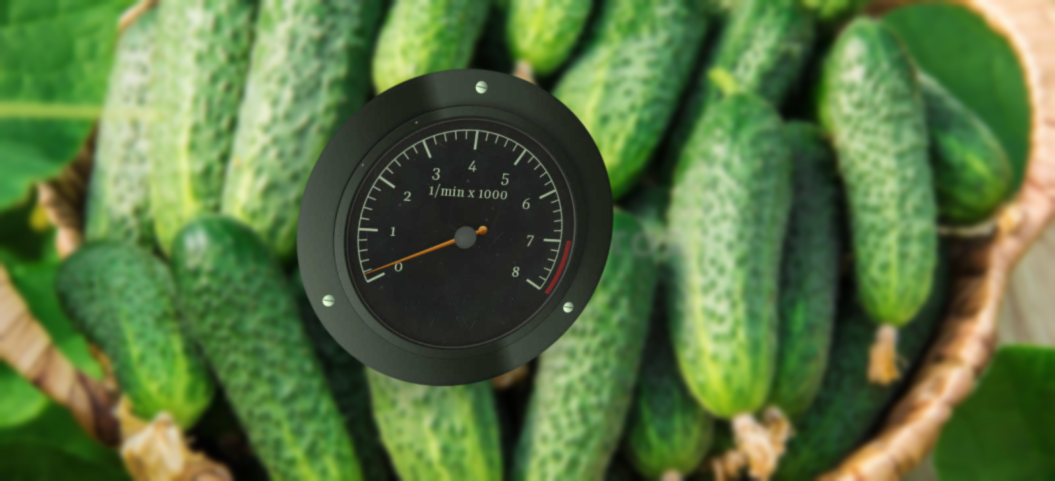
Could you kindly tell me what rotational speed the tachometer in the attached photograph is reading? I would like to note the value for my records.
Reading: 200 rpm
